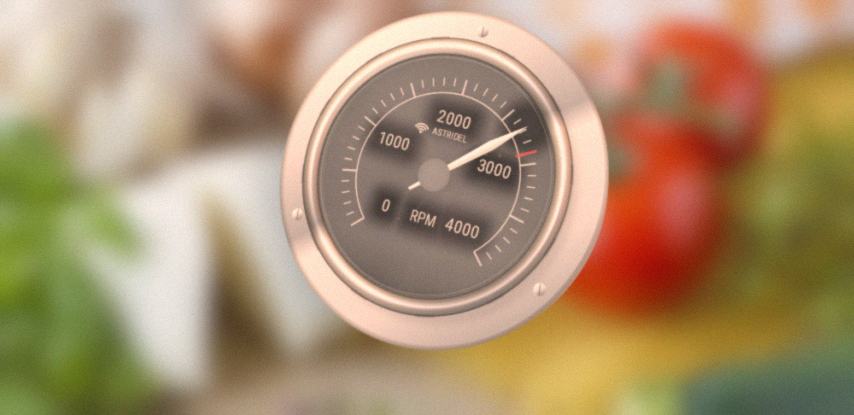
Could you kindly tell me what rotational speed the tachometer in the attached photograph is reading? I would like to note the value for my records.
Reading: 2700 rpm
